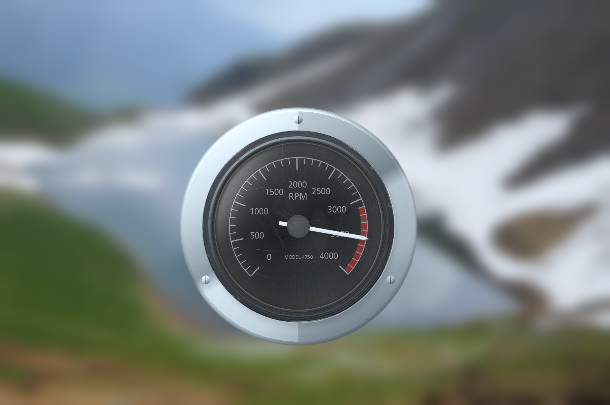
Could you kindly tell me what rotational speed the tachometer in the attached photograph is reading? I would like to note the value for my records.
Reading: 3500 rpm
